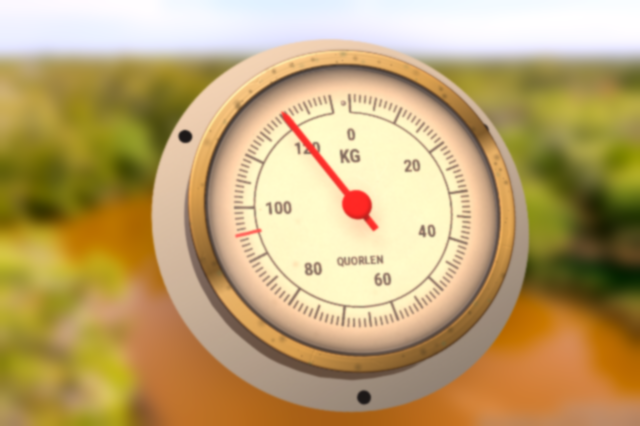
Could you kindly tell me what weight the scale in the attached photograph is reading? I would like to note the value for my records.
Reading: 120 kg
